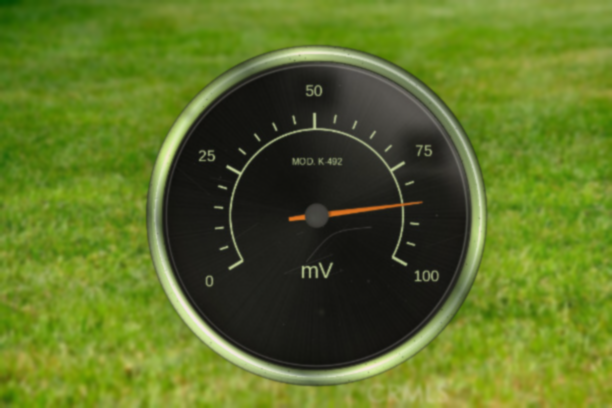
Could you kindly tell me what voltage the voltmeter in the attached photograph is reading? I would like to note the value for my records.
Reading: 85 mV
